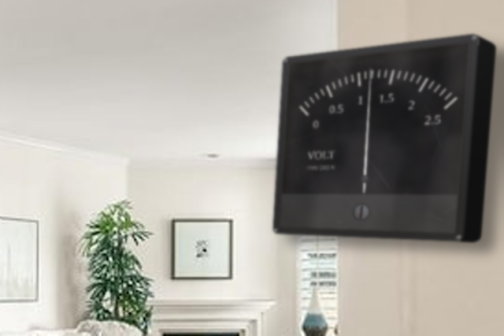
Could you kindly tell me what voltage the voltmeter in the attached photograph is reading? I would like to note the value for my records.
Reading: 1.2 V
